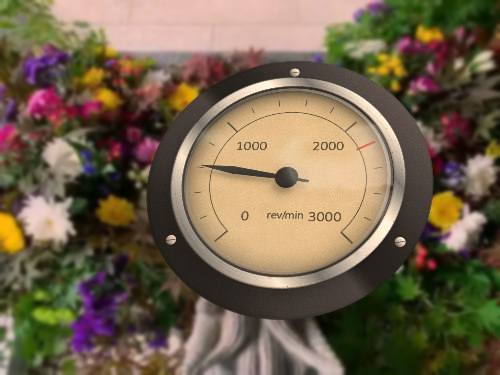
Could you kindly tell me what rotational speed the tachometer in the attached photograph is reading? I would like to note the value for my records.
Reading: 600 rpm
